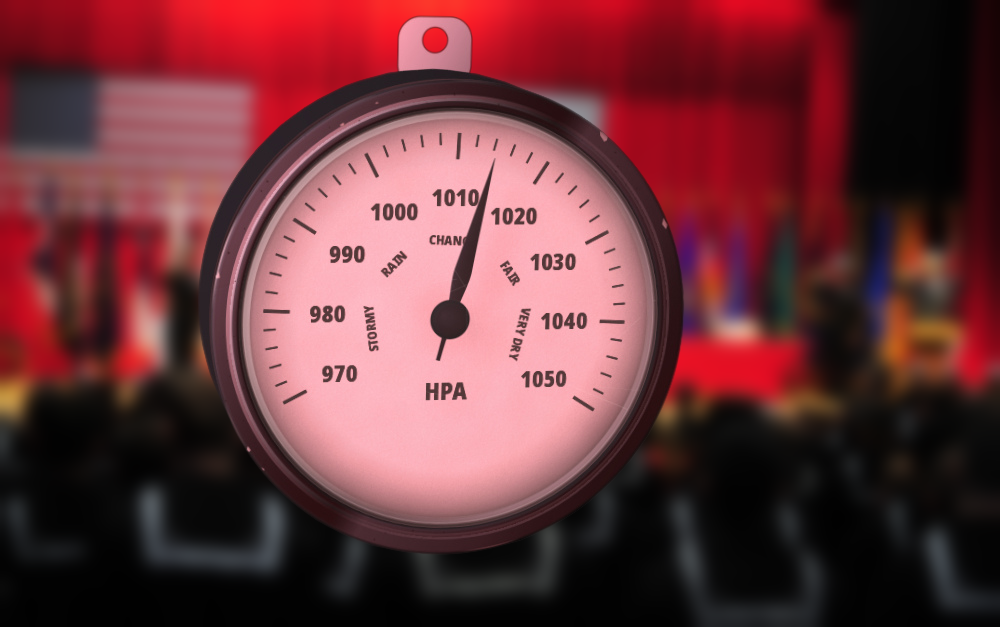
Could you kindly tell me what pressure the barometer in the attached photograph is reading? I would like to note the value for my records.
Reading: 1014 hPa
